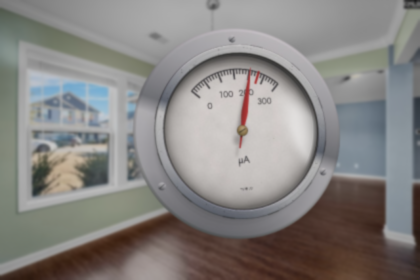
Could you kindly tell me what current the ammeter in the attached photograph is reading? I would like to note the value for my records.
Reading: 200 µA
